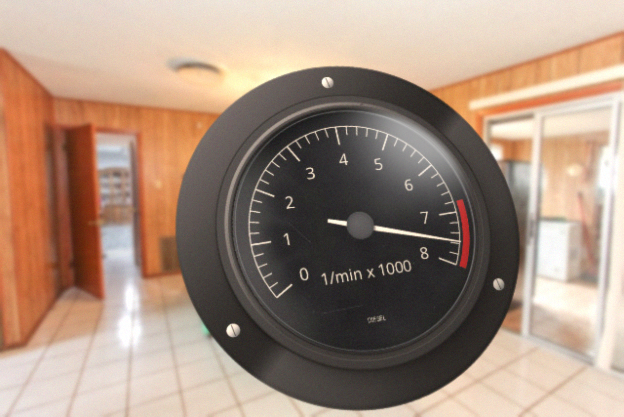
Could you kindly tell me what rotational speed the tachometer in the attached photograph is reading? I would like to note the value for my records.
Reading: 7600 rpm
